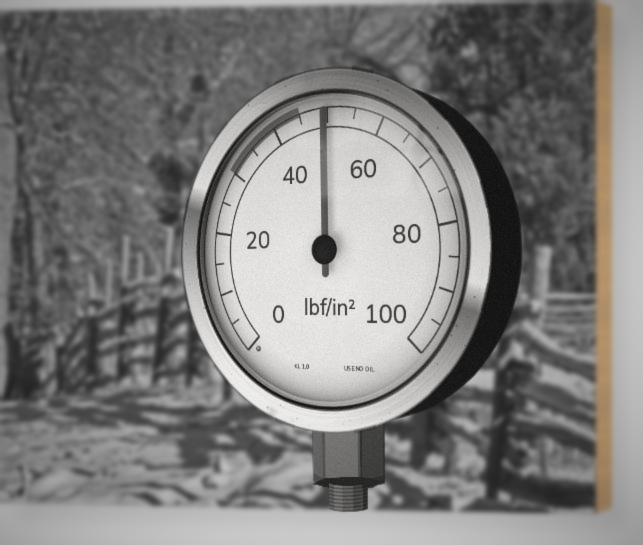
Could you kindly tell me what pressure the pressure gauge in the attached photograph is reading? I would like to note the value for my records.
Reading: 50 psi
